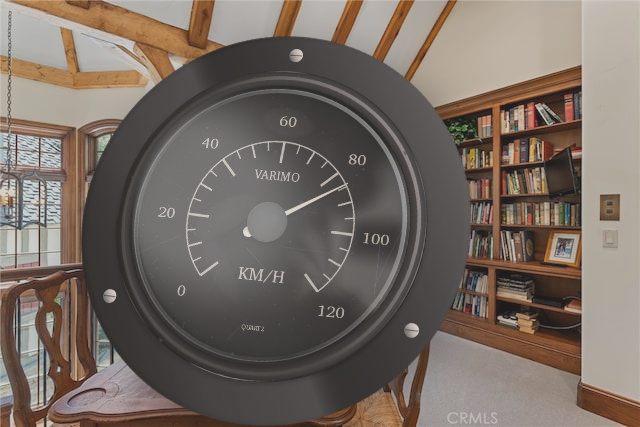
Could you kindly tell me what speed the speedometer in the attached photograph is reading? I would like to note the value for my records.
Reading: 85 km/h
